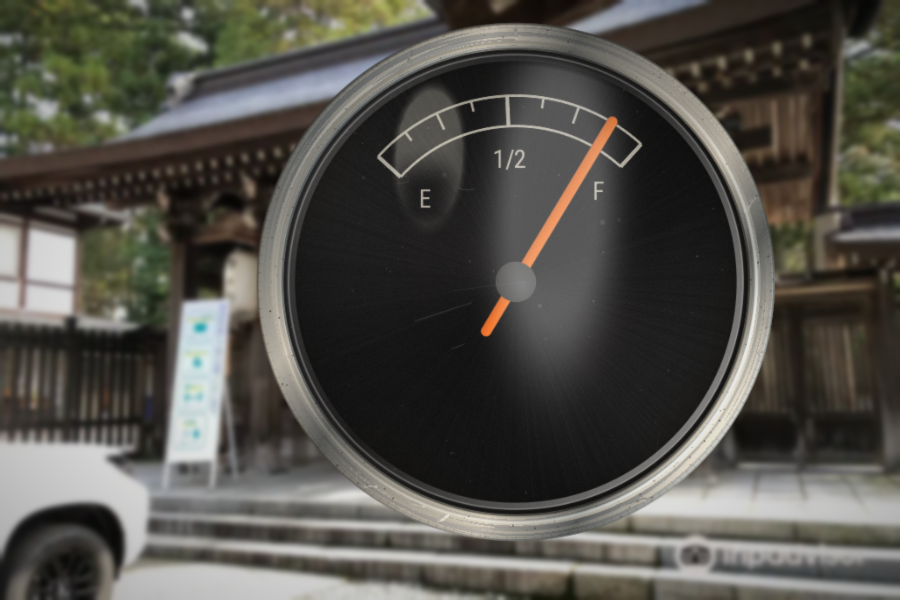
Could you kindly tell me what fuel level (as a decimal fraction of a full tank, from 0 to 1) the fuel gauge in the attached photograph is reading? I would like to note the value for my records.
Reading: 0.875
